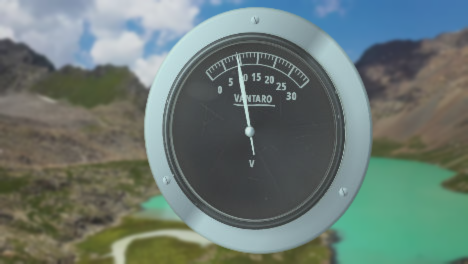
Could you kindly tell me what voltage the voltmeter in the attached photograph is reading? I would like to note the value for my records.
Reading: 10 V
